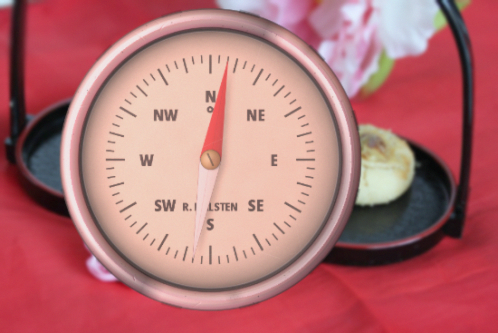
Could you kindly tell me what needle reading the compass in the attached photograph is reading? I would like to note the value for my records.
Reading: 10 °
